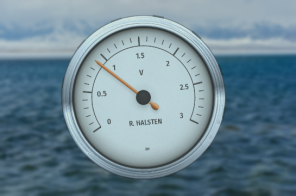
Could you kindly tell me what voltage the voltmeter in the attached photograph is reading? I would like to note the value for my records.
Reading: 0.9 V
